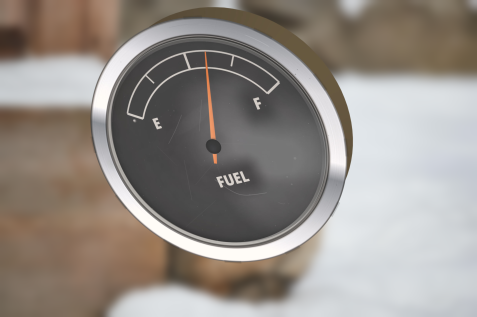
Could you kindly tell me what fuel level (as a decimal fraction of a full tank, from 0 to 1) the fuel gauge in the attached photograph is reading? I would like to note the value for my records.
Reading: 0.625
